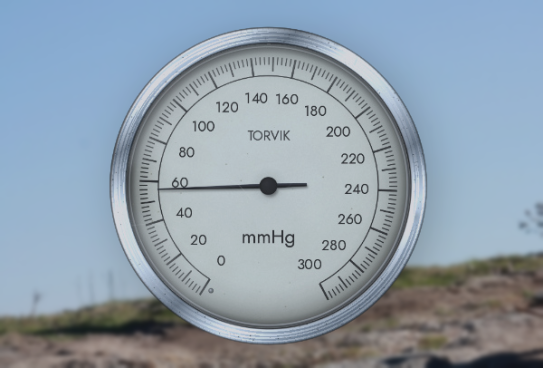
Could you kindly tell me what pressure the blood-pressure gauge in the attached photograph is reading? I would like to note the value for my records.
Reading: 56 mmHg
